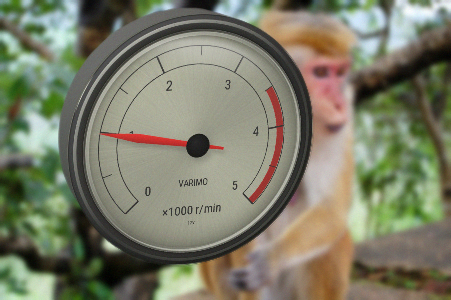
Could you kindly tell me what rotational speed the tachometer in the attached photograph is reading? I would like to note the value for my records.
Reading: 1000 rpm
